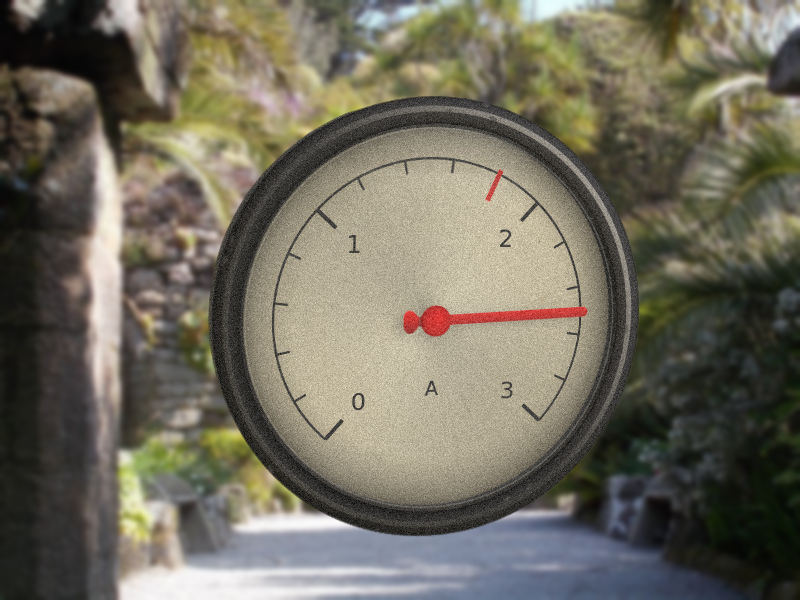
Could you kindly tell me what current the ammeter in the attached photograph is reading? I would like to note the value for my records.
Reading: 2.5 A
